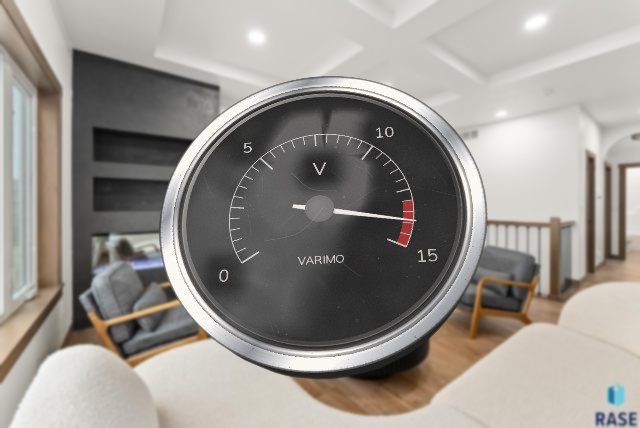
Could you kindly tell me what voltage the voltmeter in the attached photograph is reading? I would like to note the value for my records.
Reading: 14 V
